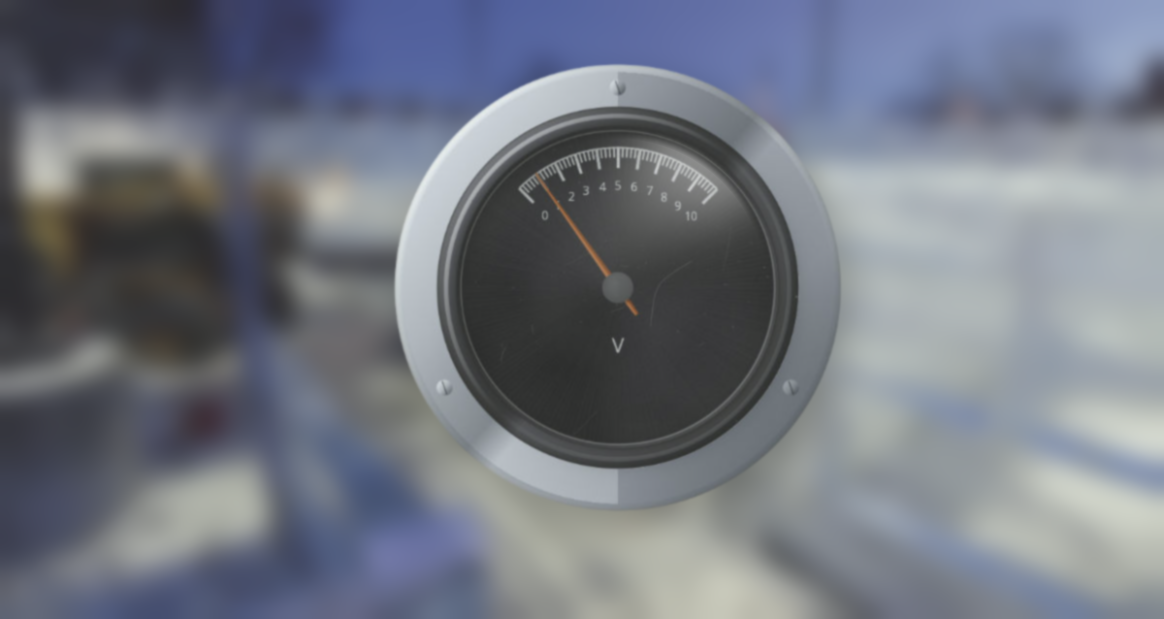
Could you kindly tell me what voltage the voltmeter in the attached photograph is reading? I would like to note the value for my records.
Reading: 1 V
